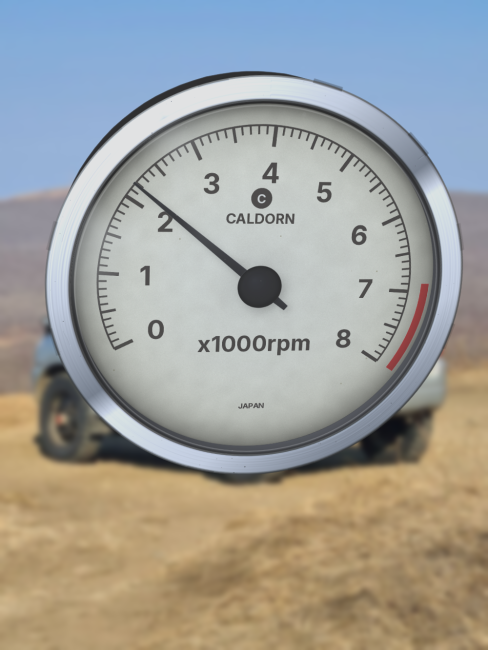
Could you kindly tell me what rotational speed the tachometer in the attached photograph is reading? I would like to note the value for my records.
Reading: 2200 rpm
